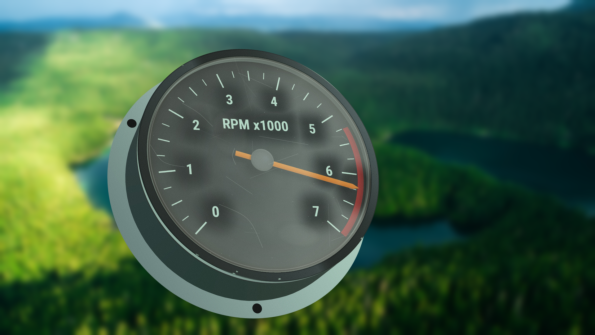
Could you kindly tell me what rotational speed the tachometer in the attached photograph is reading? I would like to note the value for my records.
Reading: 6250 rpm
